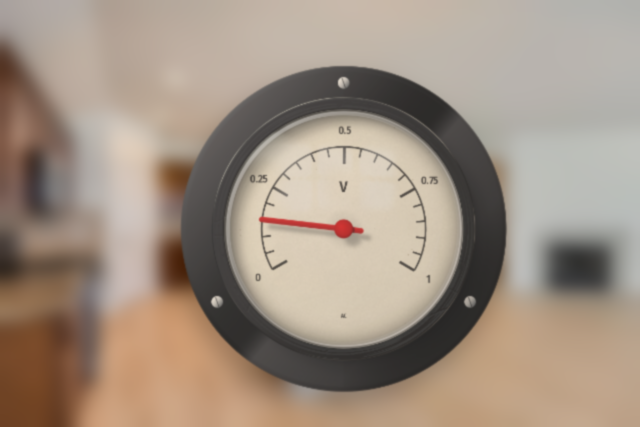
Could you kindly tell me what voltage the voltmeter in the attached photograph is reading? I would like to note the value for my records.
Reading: 0.15 V
